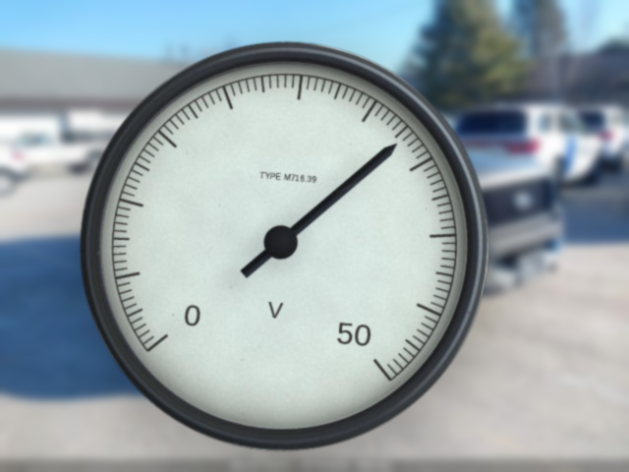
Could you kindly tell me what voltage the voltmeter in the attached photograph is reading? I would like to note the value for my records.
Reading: 33 V
